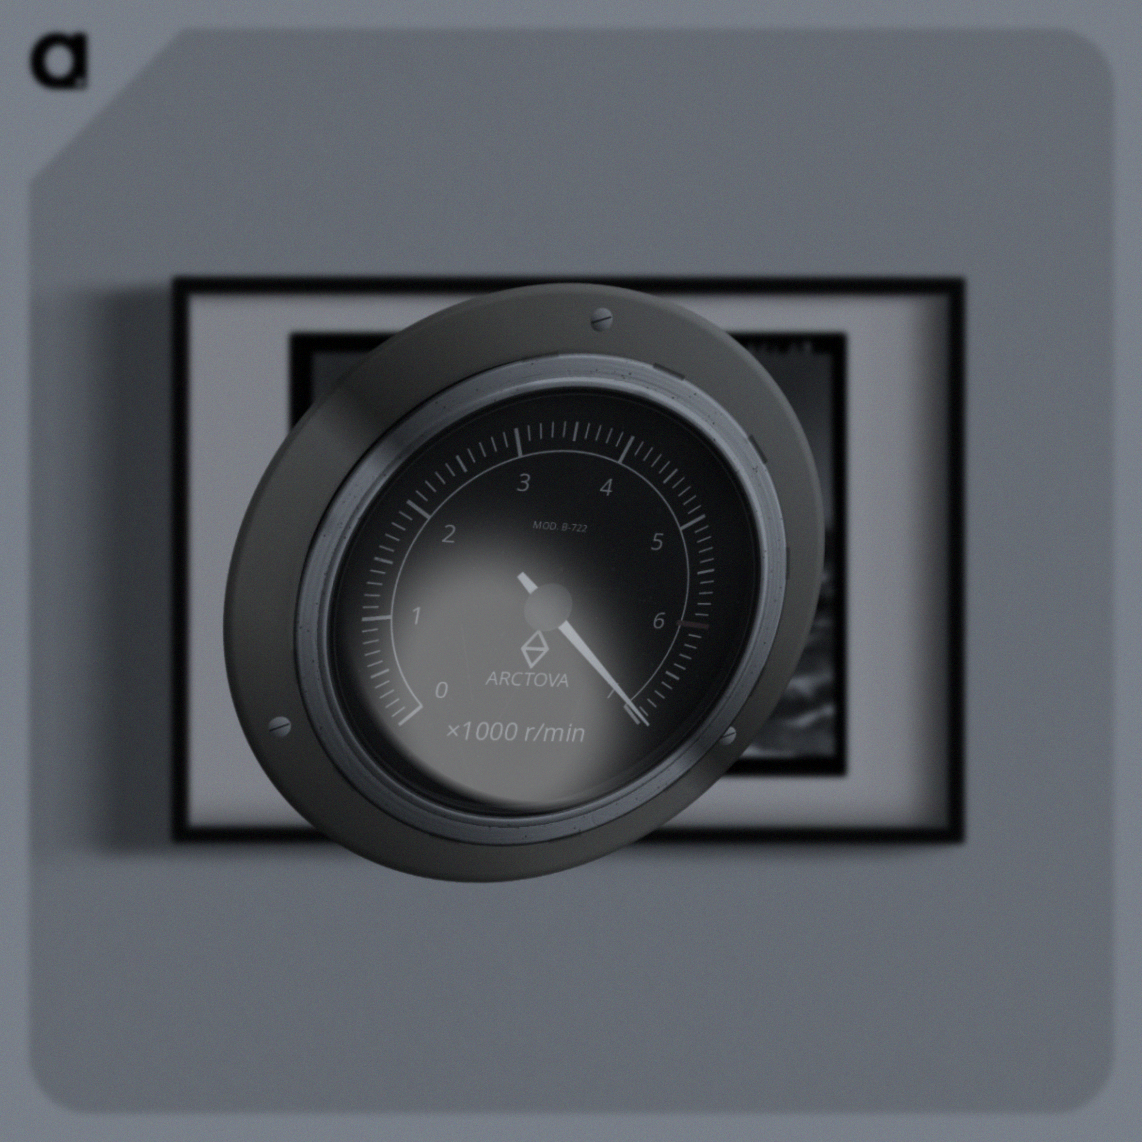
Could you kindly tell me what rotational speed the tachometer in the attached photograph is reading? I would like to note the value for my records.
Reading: 6950 rpm
